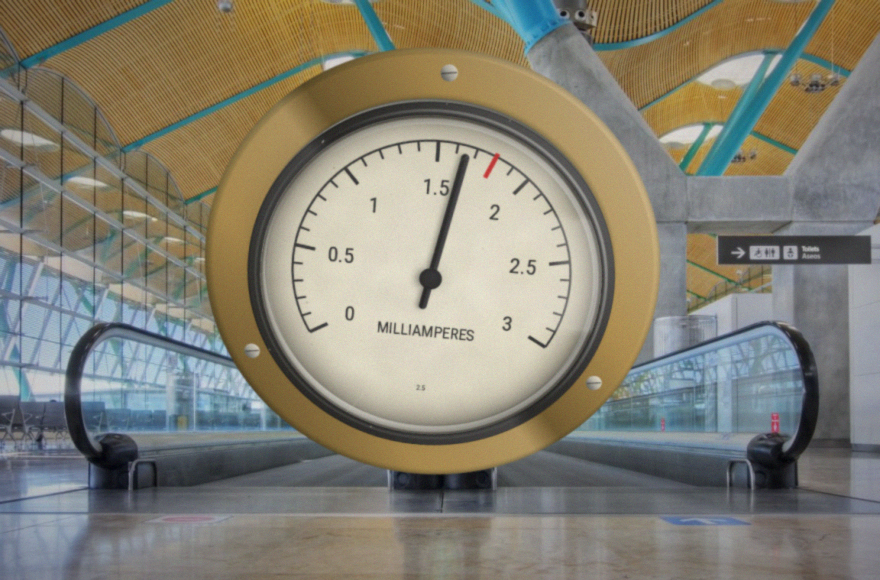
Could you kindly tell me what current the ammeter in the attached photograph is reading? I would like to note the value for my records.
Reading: 1.65 mA
